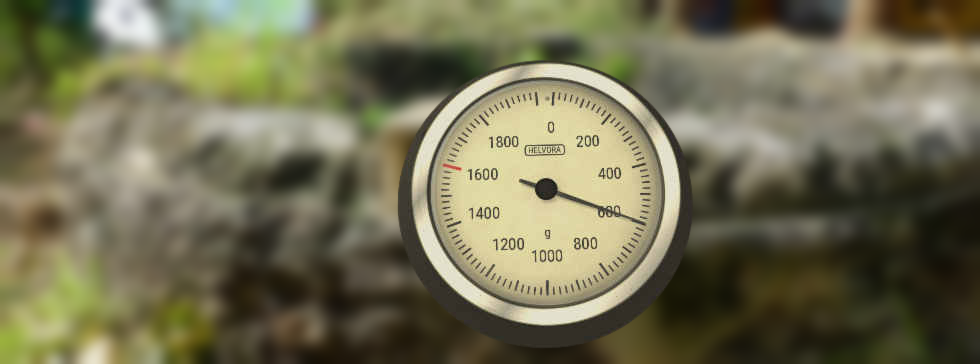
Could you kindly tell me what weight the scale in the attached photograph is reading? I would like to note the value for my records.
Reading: 600 g
